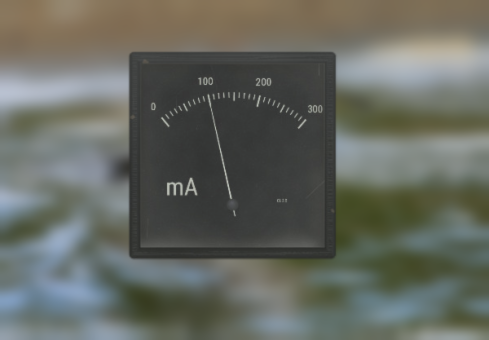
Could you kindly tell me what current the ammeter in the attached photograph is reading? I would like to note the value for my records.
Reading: 100 mA
